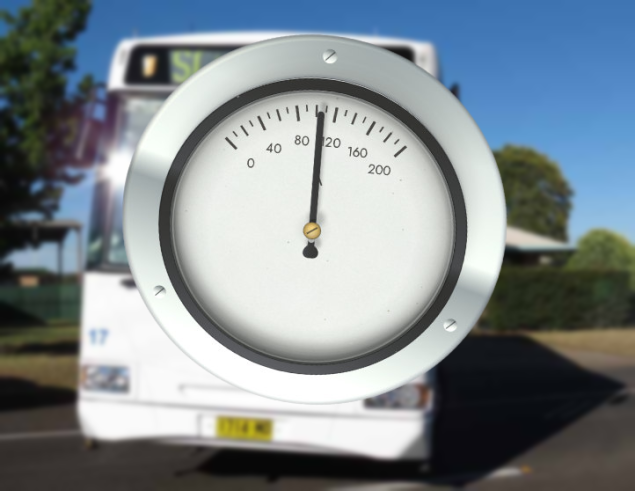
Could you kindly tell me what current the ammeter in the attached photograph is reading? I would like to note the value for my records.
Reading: 105 A
